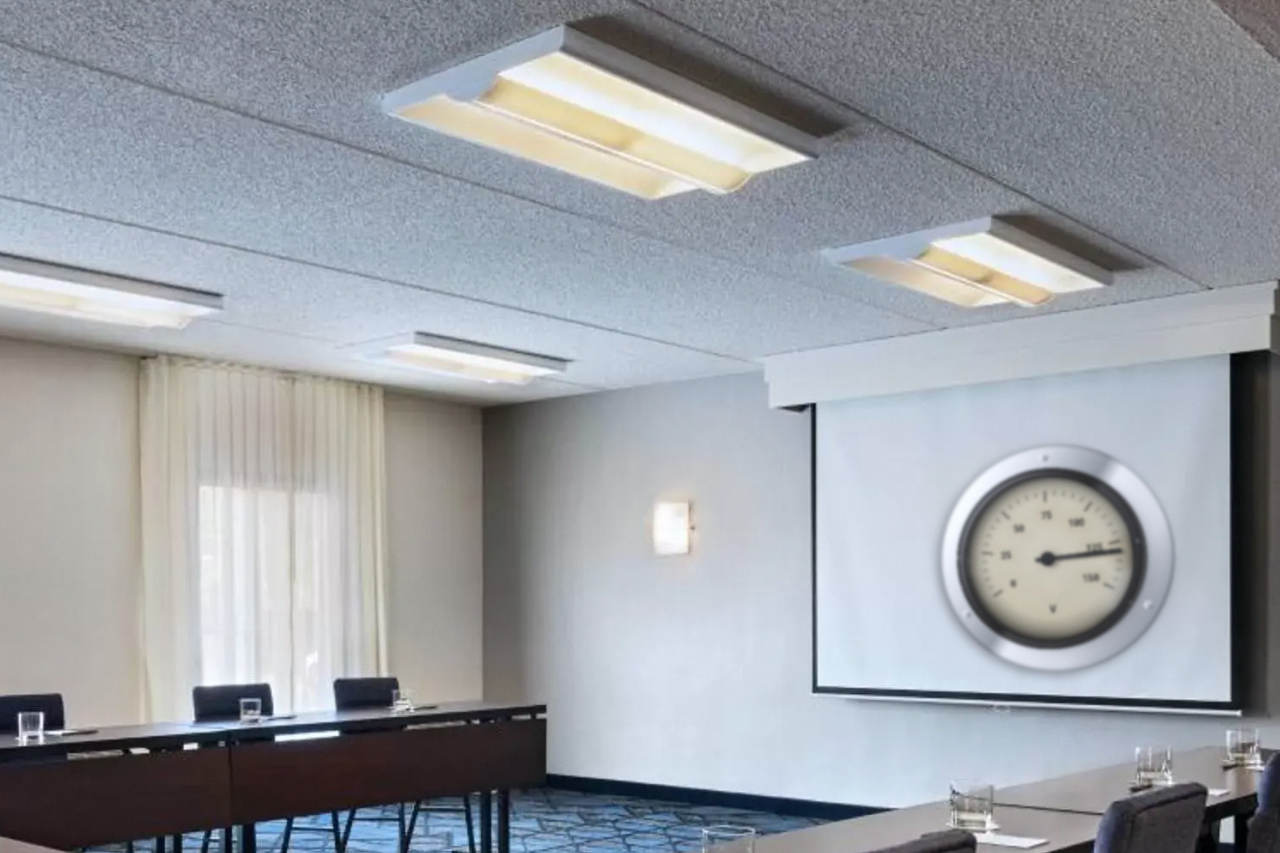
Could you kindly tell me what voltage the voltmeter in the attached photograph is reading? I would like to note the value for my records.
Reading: 130 V
